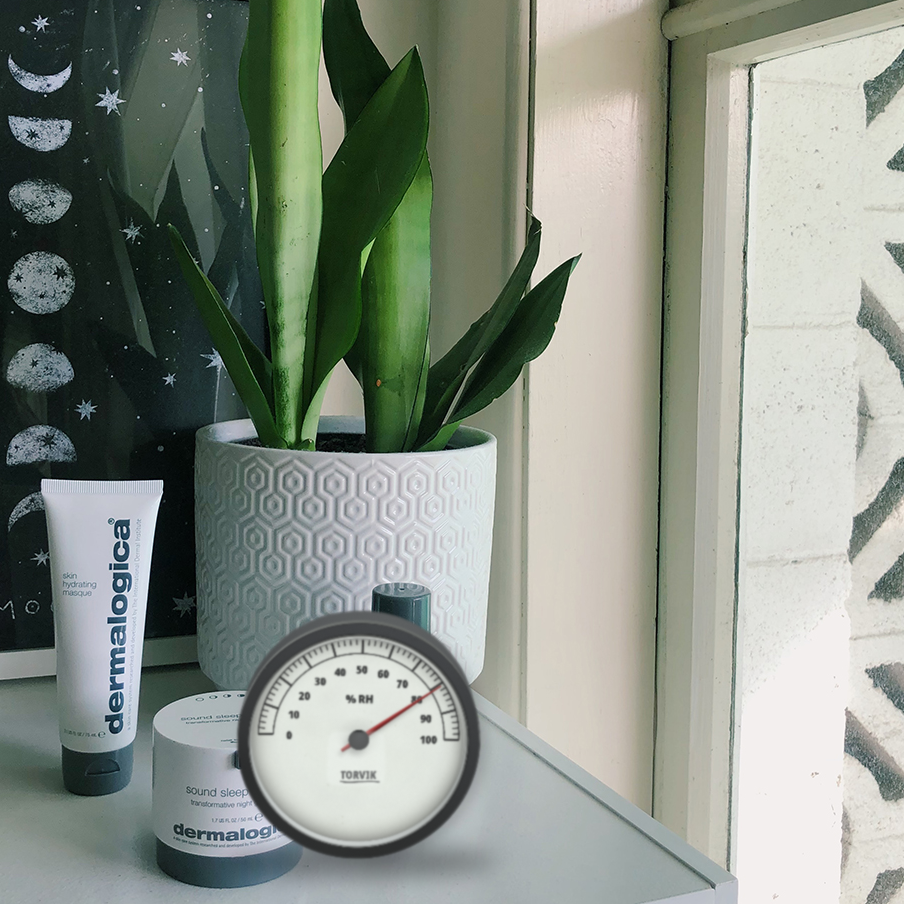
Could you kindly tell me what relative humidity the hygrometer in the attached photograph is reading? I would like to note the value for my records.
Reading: 80 %
